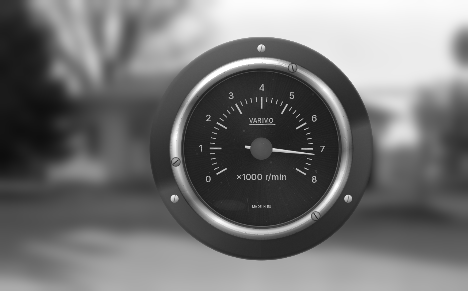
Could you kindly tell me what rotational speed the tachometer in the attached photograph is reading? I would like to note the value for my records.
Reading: 7200 rpm
